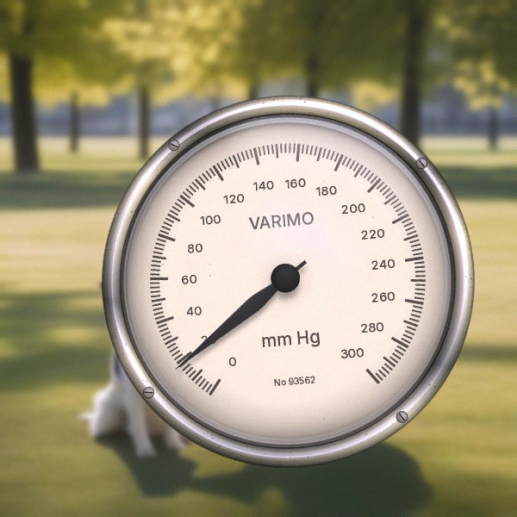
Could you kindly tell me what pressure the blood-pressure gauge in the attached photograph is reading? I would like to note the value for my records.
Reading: 18 mmHg
